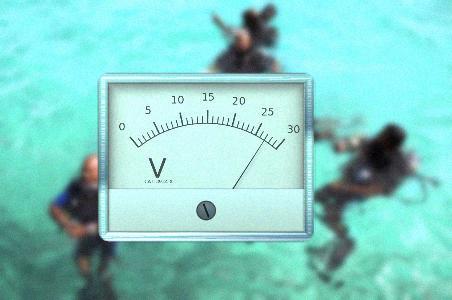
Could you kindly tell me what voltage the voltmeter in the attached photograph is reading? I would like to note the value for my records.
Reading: 27 V
